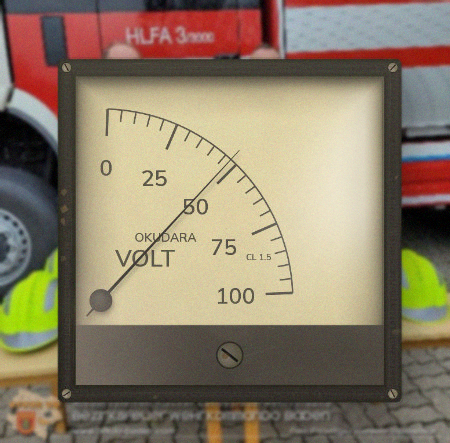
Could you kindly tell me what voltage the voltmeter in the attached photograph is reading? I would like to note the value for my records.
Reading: 47.5 V
